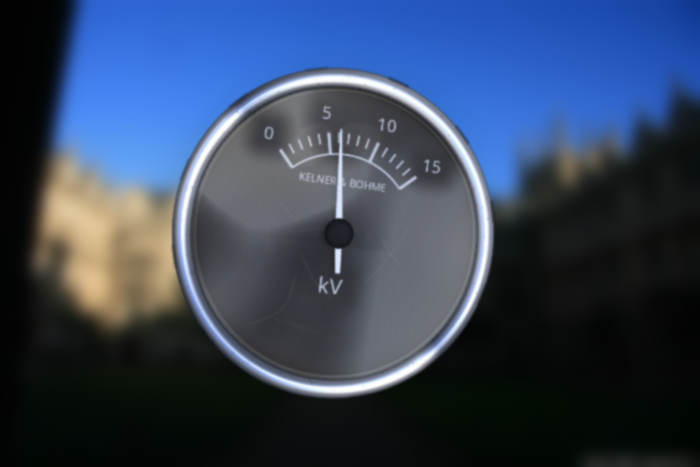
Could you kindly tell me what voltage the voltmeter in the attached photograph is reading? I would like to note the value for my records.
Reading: 6 kV
